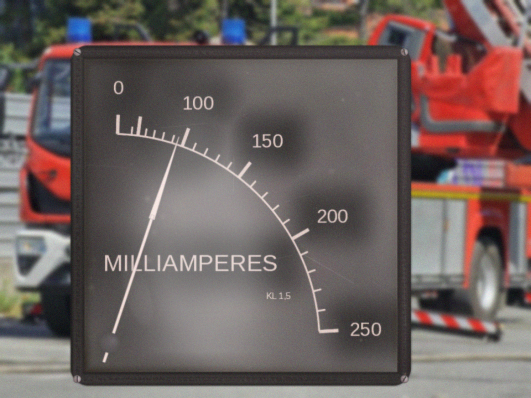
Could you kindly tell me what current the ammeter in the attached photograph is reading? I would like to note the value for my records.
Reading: 95 mA
